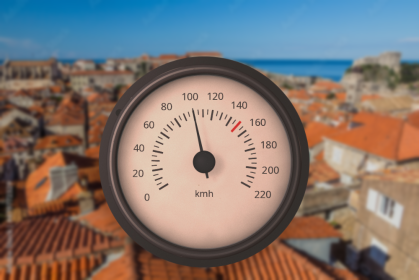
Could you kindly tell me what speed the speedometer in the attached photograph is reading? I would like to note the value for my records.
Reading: 100 km/h
